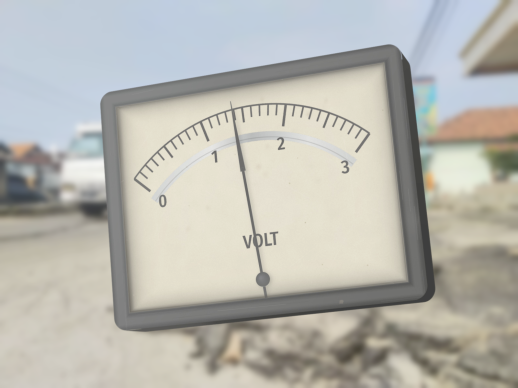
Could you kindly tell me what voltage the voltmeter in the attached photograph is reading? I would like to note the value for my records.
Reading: 1.4 V
